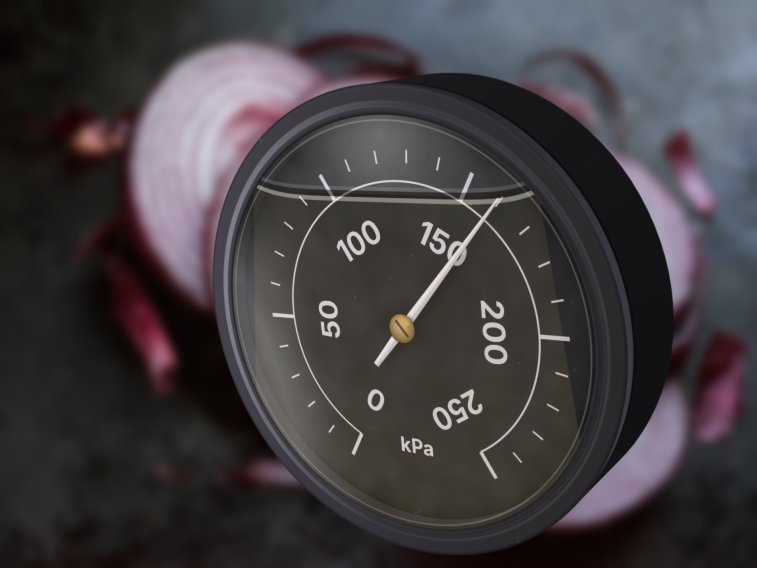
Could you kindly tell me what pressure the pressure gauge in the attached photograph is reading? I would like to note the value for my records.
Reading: 160 kPa
